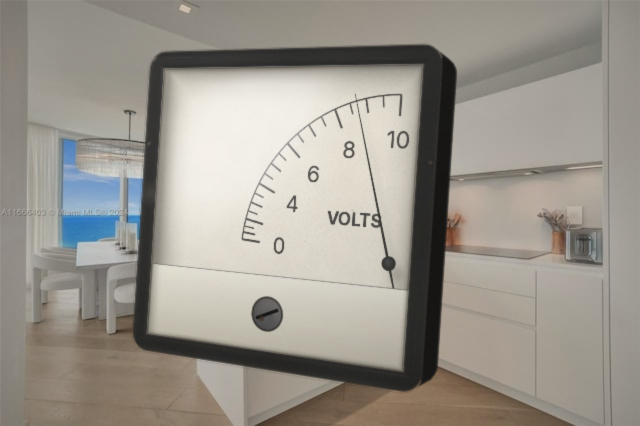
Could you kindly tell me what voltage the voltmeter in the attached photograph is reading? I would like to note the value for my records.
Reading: 8.75 V
